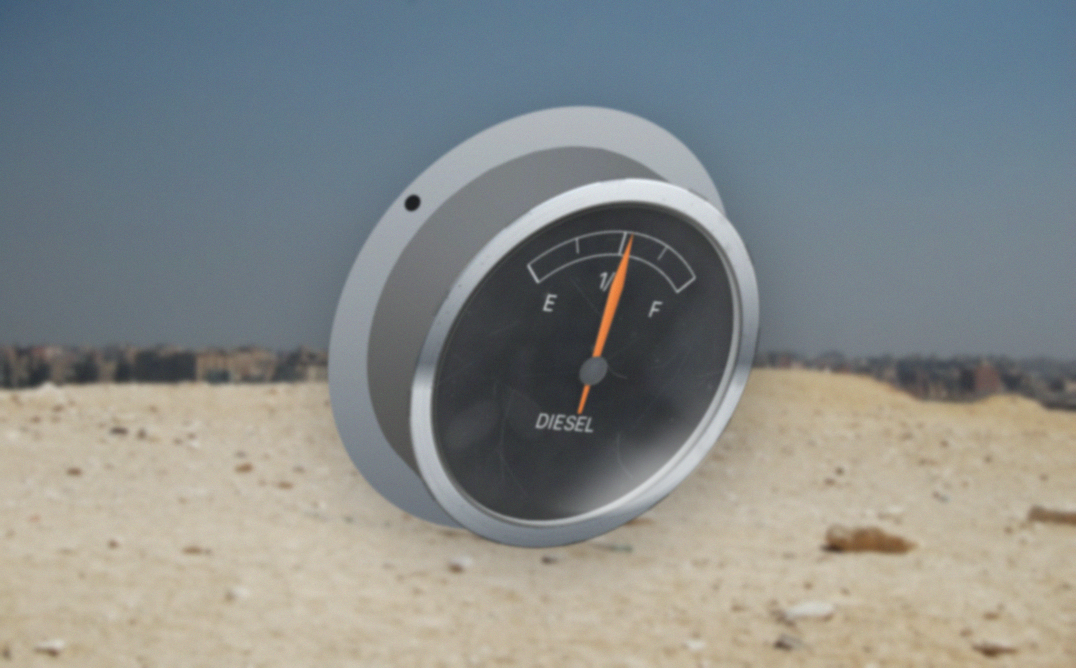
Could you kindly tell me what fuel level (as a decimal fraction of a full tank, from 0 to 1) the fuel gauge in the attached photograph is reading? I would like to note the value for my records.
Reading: 0.5
